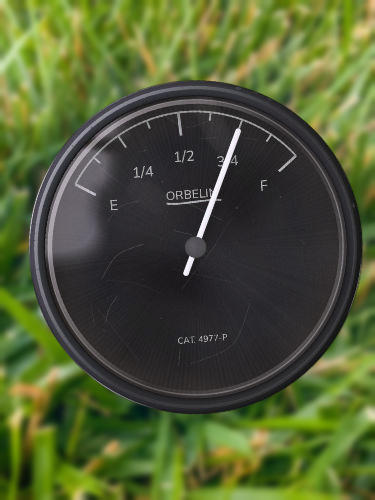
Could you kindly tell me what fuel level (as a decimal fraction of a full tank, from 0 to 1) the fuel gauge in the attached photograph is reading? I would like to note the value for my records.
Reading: 0.75
